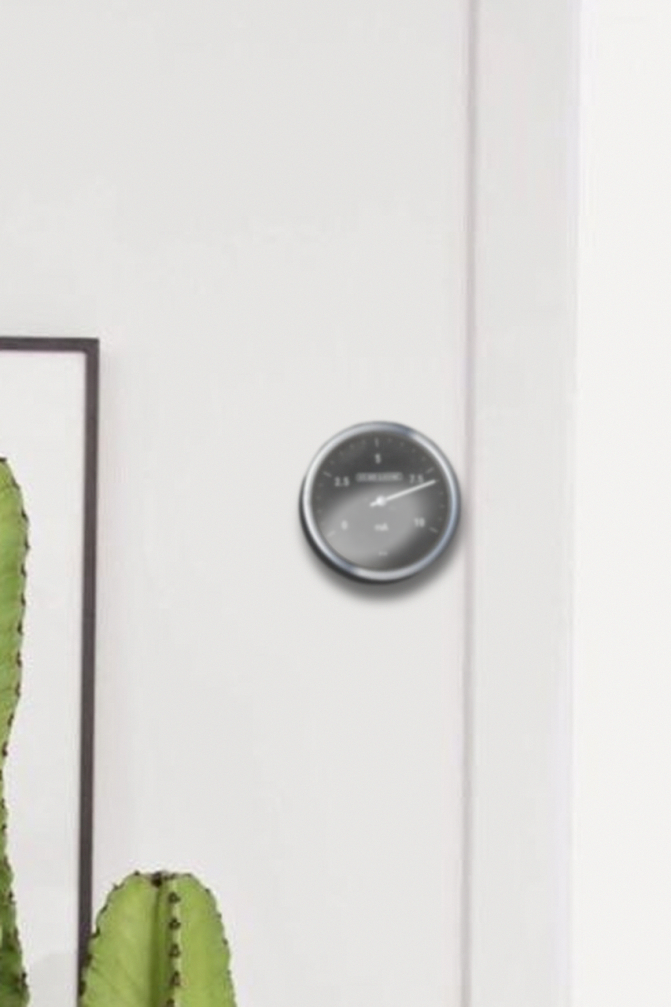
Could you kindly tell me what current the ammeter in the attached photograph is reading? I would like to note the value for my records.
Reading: 8 mA
